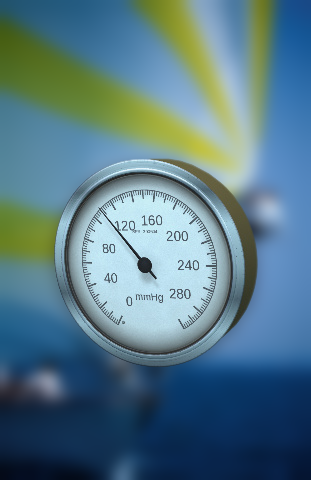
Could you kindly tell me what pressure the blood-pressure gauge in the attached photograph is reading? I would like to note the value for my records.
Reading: 110 mmHg
